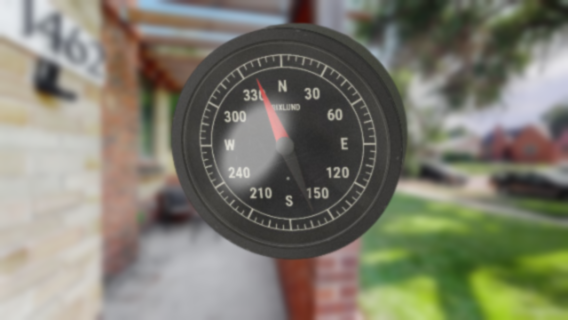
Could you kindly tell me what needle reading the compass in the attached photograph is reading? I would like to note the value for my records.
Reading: 340 °
